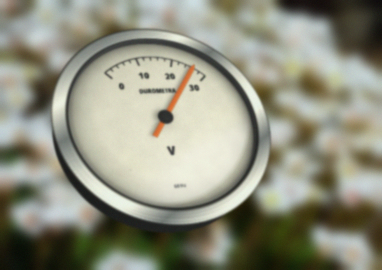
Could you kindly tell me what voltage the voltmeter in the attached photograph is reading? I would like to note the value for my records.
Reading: 26 V
